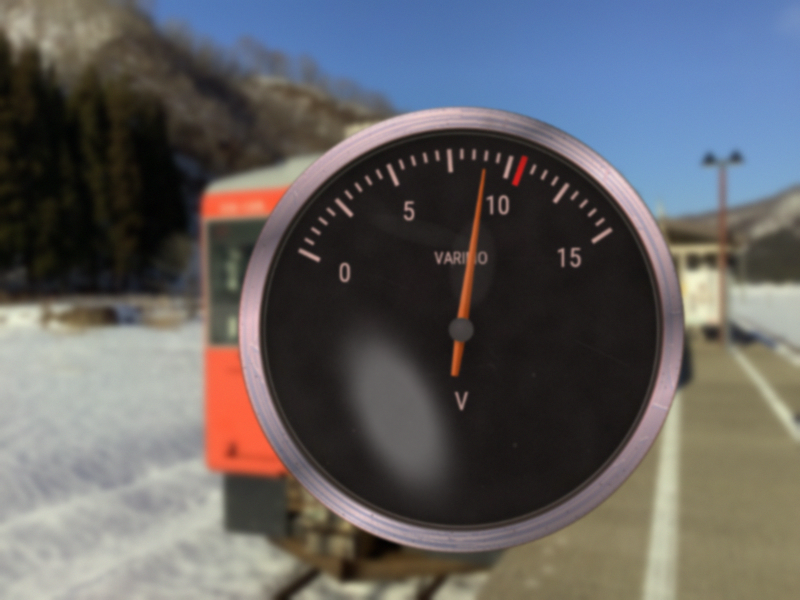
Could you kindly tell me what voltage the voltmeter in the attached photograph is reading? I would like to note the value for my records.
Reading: 9 V
